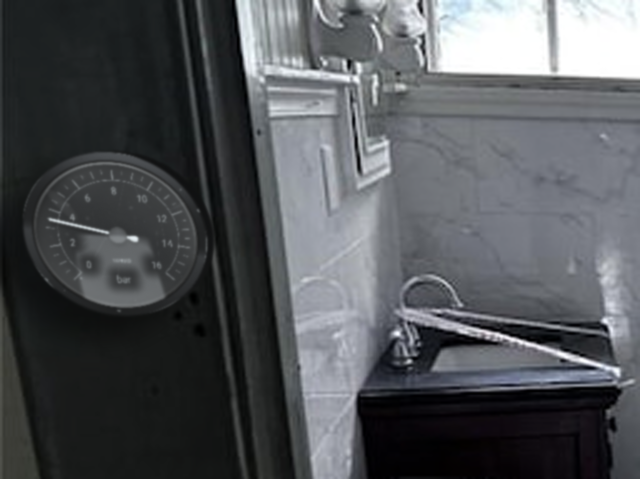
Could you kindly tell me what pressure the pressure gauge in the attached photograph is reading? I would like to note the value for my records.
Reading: 3.5 bar
